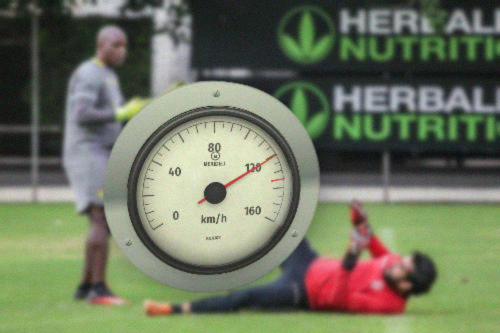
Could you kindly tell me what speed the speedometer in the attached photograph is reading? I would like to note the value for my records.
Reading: 120 km/h
